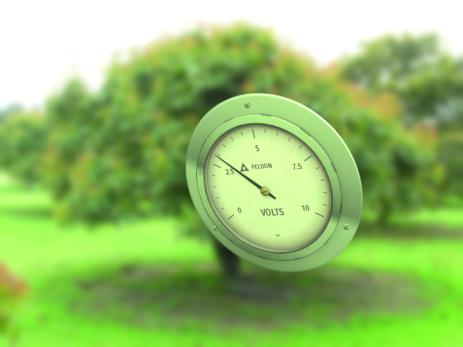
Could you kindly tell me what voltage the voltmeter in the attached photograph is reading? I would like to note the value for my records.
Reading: 3 V
